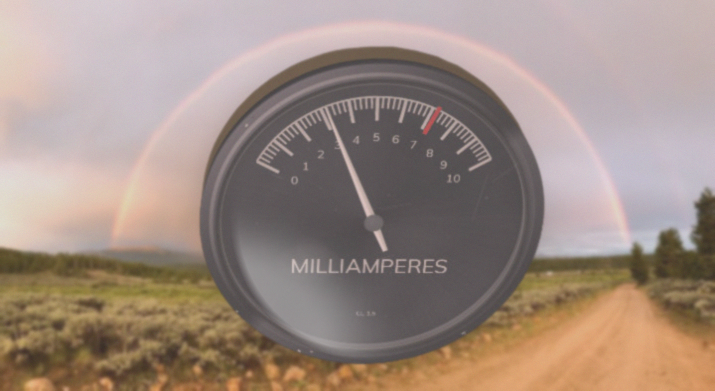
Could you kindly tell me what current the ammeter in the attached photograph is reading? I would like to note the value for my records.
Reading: 3.2 mA
